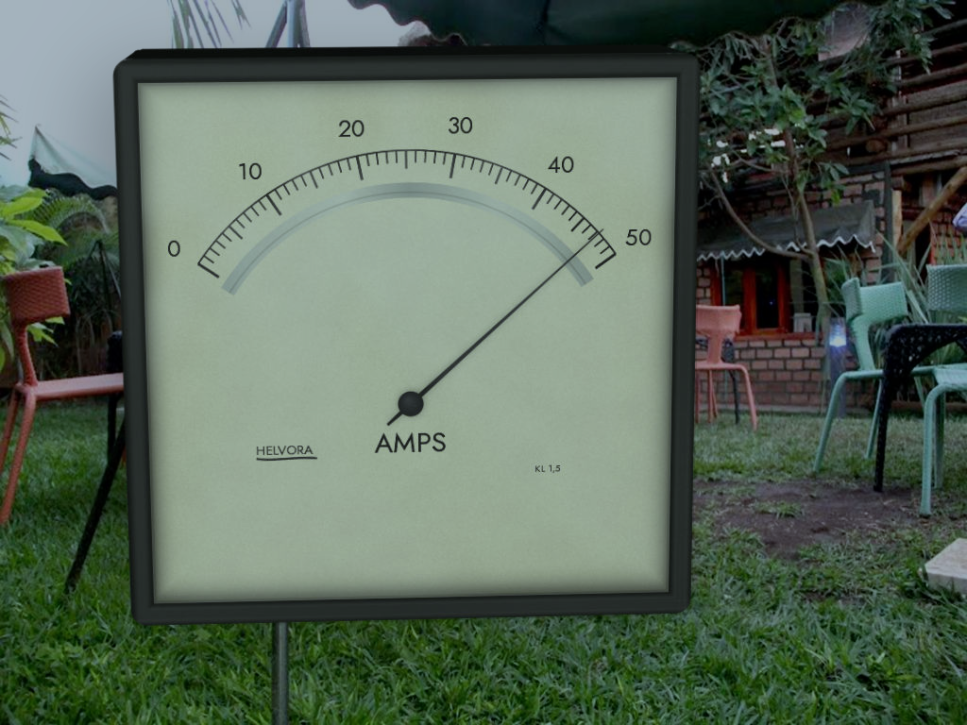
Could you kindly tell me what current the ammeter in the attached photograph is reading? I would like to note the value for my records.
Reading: 47 A
